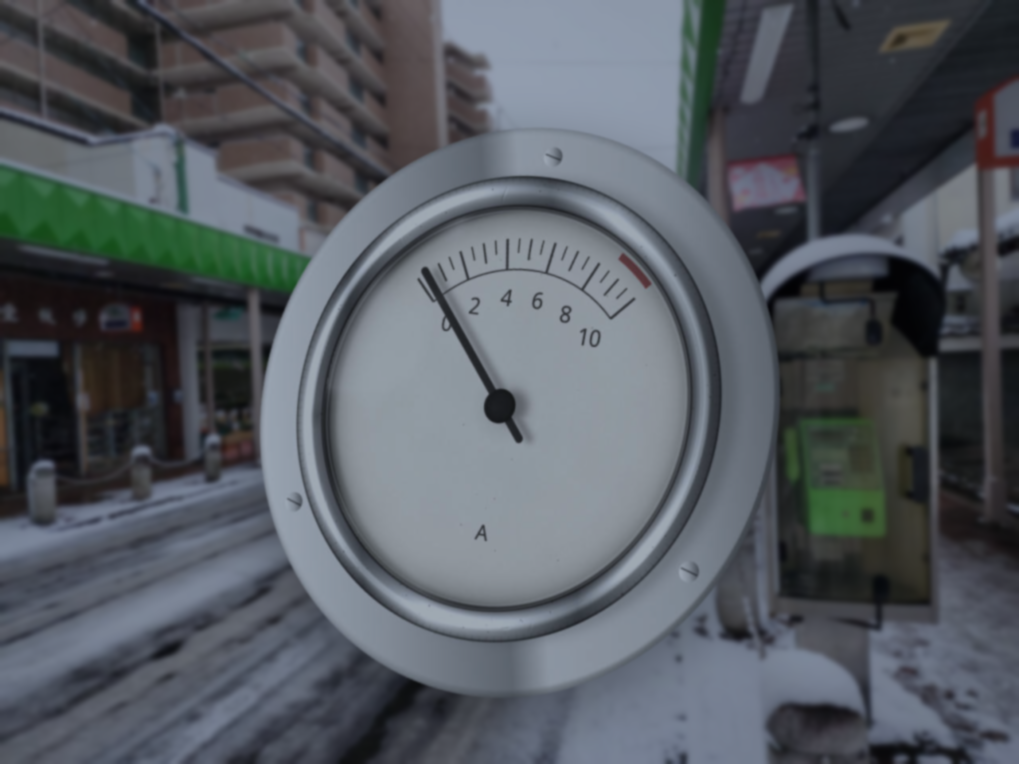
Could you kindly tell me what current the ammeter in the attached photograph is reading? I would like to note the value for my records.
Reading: 0.5 A
